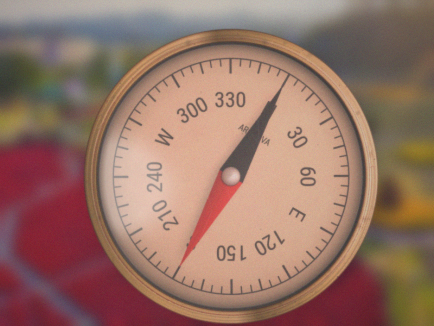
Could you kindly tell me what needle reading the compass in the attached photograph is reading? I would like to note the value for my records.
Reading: 180 °
